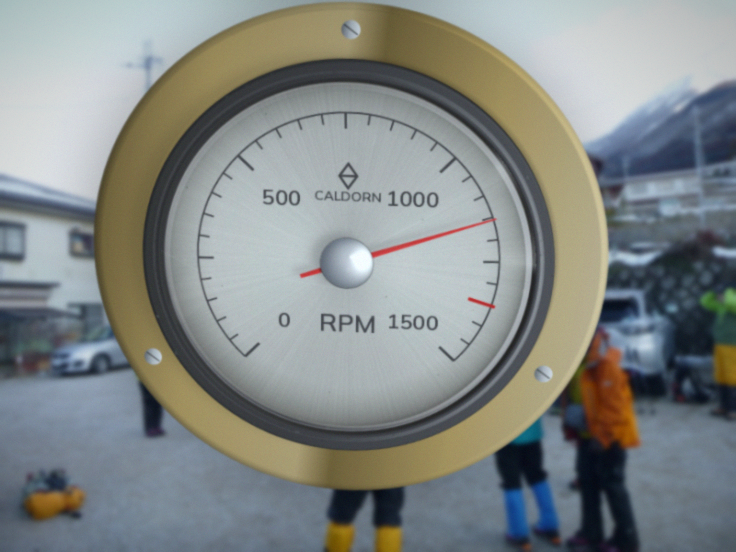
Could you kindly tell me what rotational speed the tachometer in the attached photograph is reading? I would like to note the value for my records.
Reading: 1150 rpm
